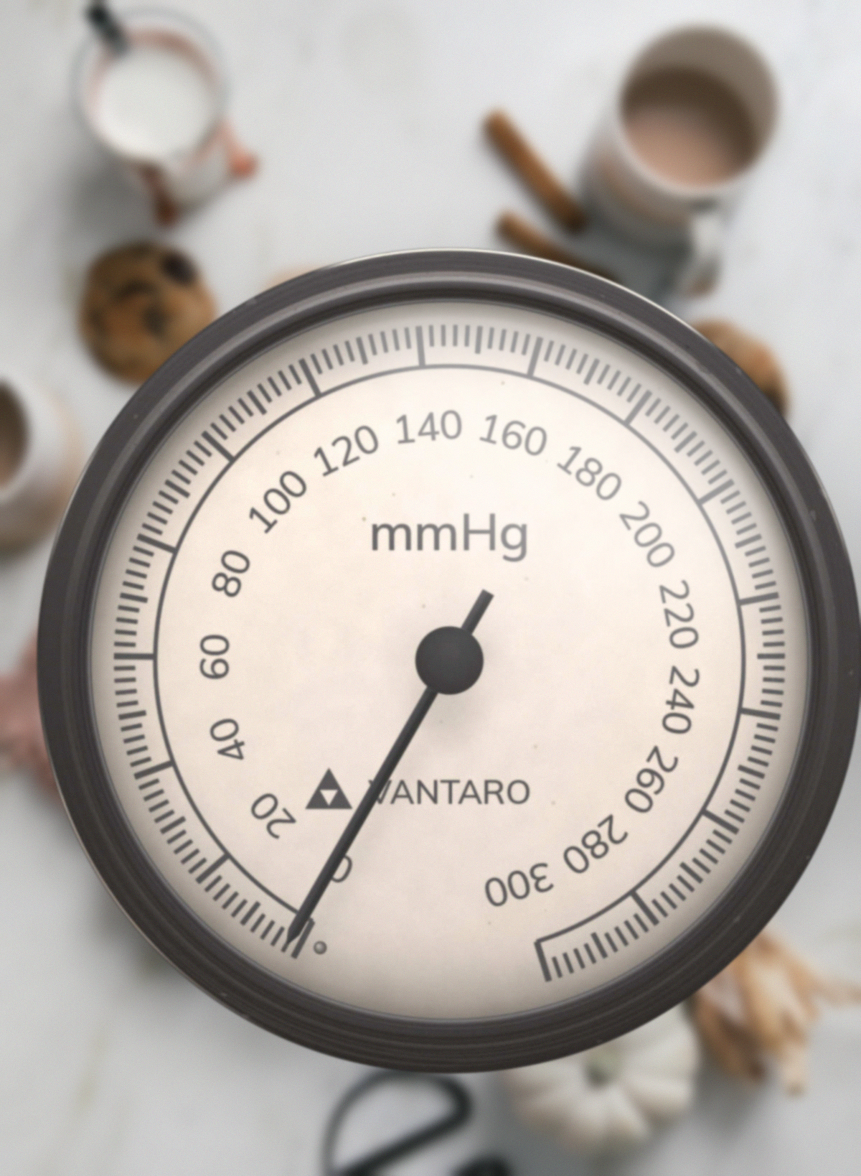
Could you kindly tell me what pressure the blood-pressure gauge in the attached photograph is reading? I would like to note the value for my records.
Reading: 2 mmHg
